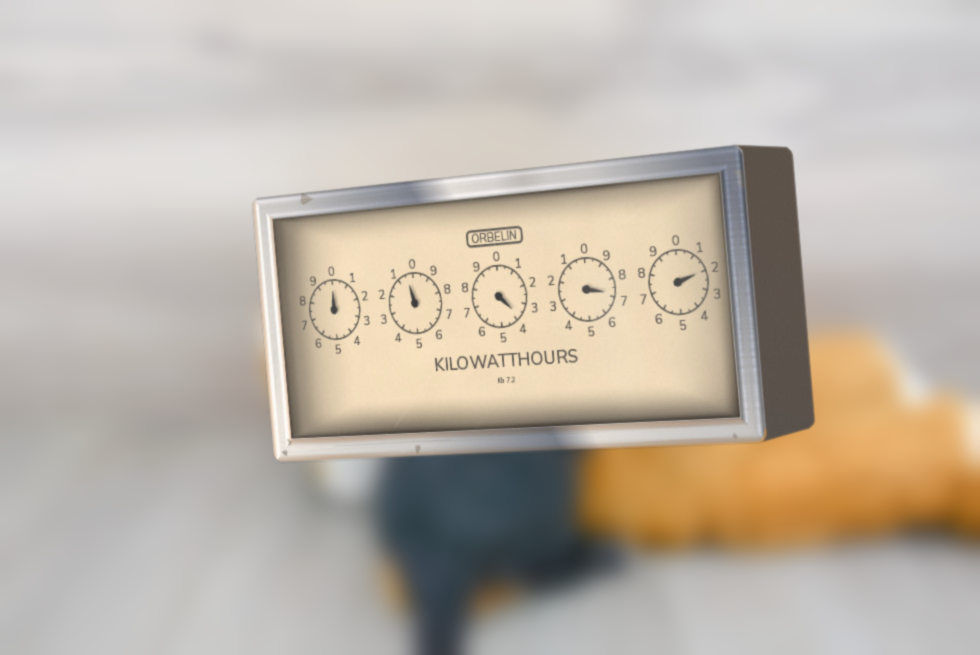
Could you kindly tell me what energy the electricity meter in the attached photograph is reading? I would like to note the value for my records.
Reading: 372 kWh
